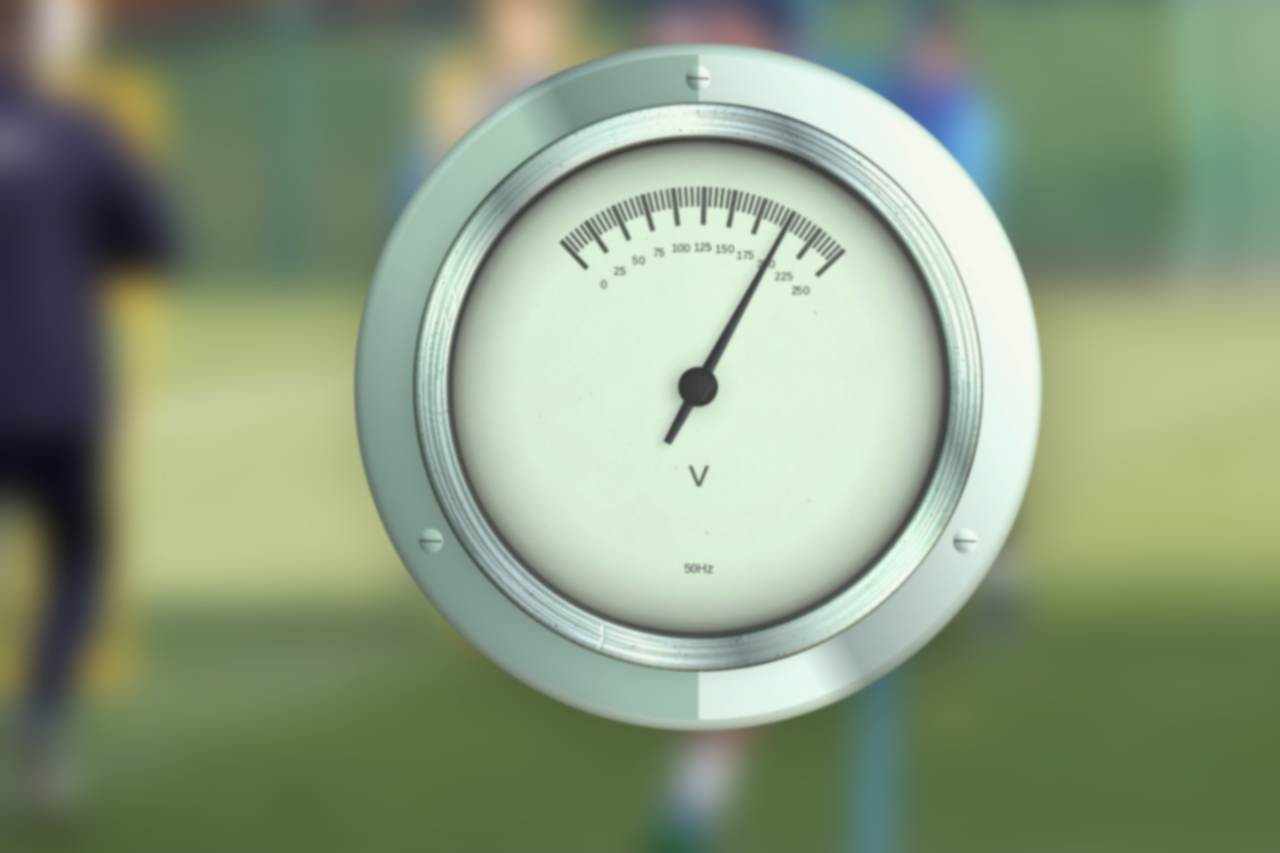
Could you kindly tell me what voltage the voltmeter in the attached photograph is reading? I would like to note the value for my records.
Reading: 200 V
